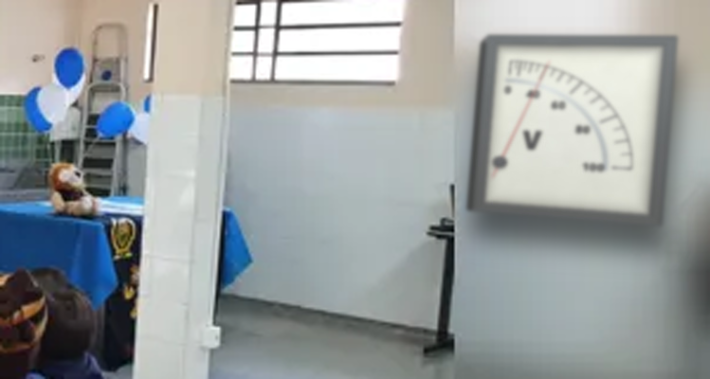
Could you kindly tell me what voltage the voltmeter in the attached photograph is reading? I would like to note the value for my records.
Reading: 40 V
